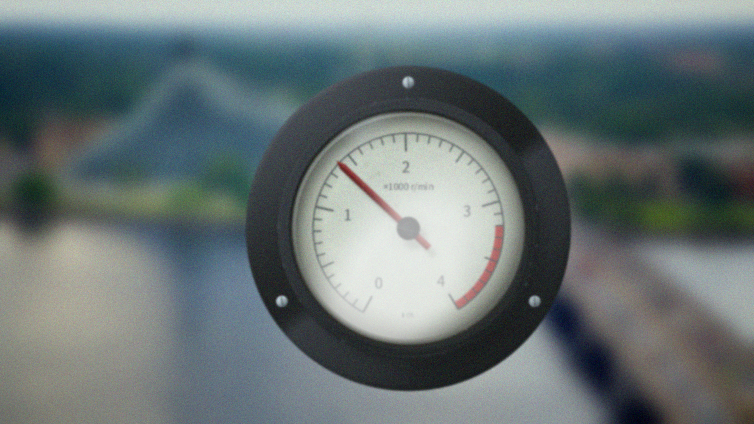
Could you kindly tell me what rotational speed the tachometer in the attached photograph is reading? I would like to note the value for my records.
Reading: 1400 rpm
